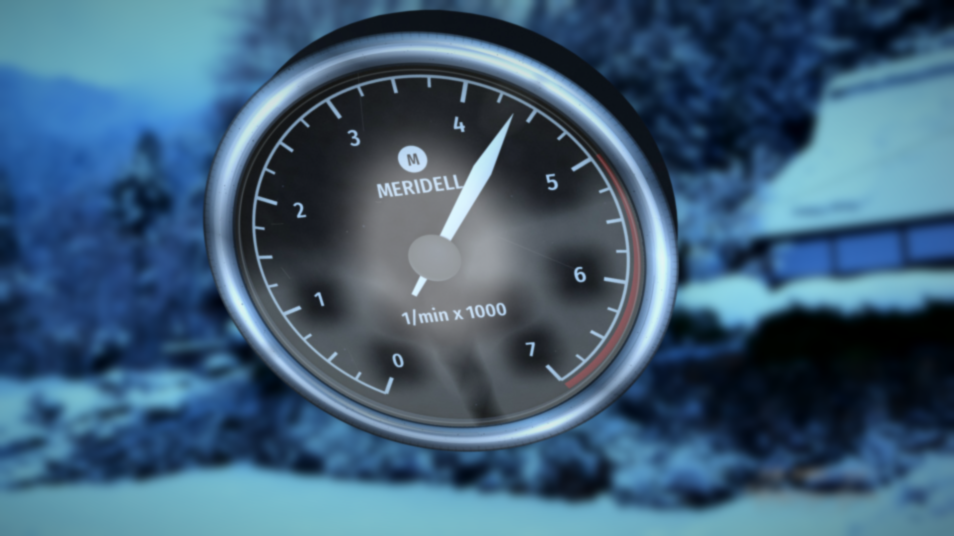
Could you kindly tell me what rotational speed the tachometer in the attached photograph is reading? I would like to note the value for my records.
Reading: 4375 rpm
